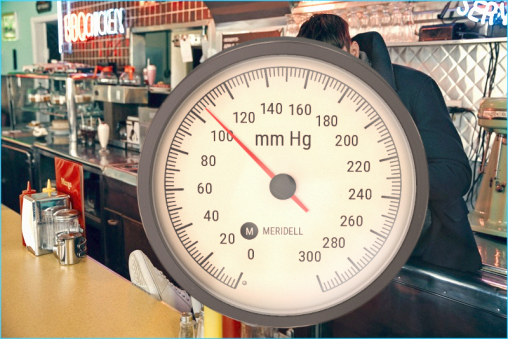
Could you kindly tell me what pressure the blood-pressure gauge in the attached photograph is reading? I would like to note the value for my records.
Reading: 106 mmHg
